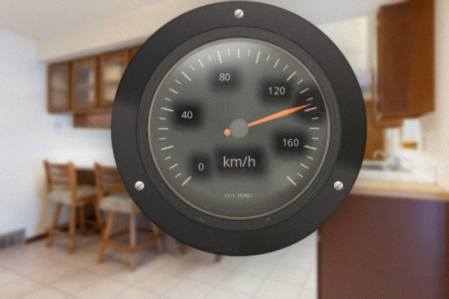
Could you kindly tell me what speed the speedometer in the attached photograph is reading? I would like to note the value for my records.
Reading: 137.5 km/h
